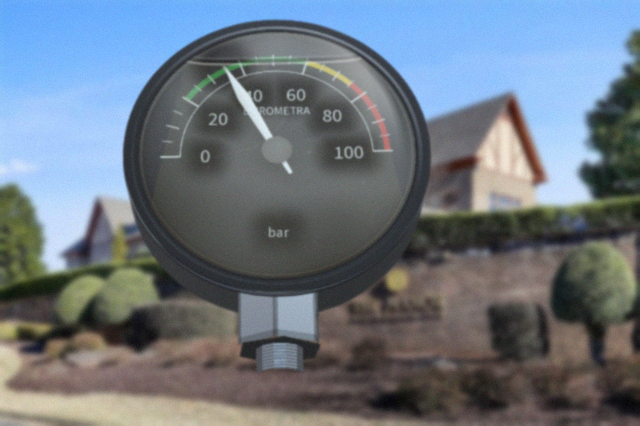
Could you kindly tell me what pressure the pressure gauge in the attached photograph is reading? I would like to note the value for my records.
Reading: 35 bar
